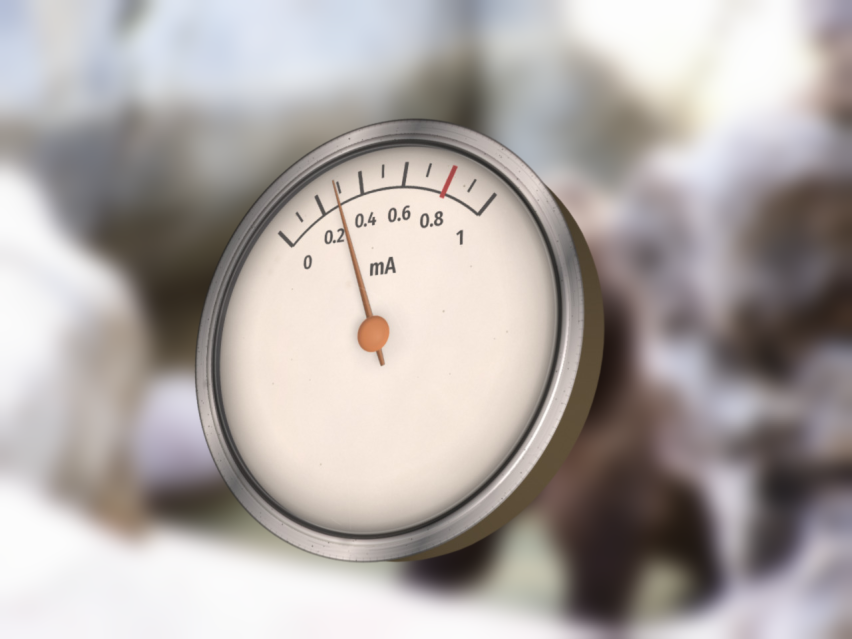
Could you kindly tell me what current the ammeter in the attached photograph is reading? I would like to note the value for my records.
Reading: 0.3 mA
